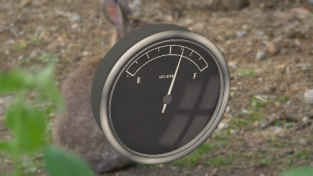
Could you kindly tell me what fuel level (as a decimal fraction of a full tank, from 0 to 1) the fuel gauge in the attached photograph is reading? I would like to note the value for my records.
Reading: 0.625
